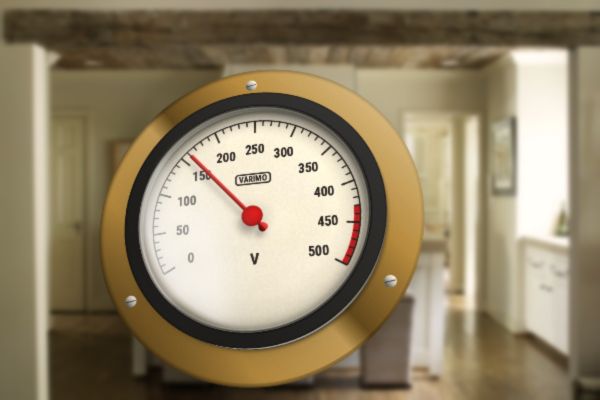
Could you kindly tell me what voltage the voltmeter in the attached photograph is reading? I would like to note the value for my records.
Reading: 160 V
